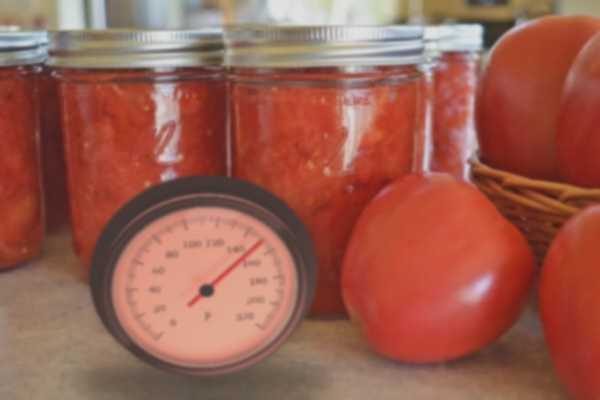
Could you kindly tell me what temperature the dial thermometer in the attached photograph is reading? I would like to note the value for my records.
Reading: 150 °F
